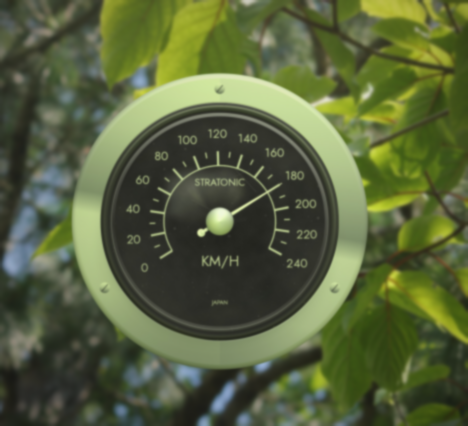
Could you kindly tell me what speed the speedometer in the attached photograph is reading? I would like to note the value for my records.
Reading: 180 km/h
